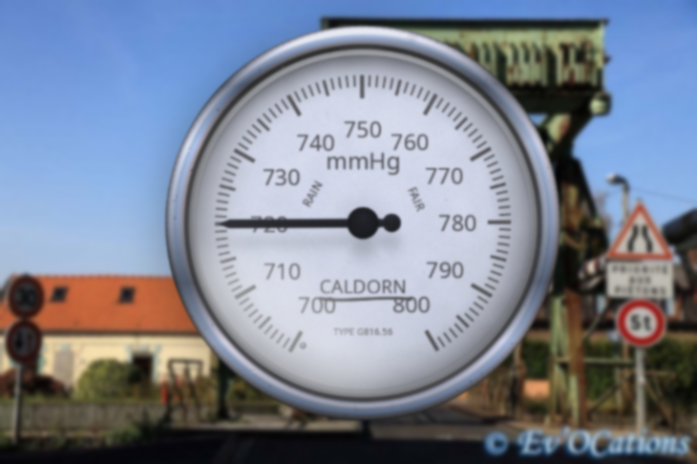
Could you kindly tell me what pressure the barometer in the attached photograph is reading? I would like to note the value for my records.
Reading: 720 mmHg
